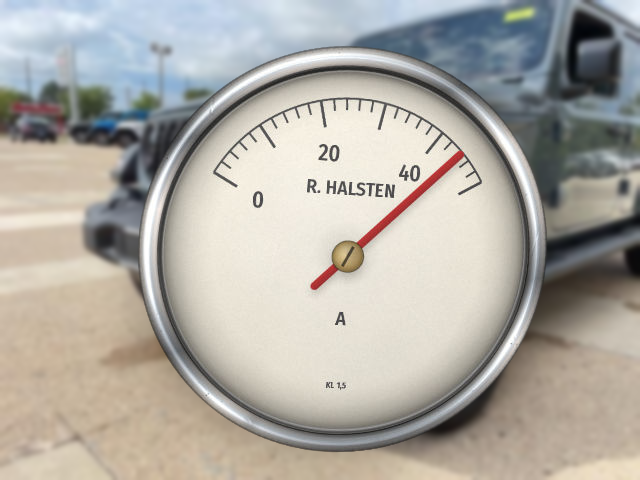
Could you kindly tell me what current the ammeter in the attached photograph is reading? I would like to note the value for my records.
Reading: 44 A
